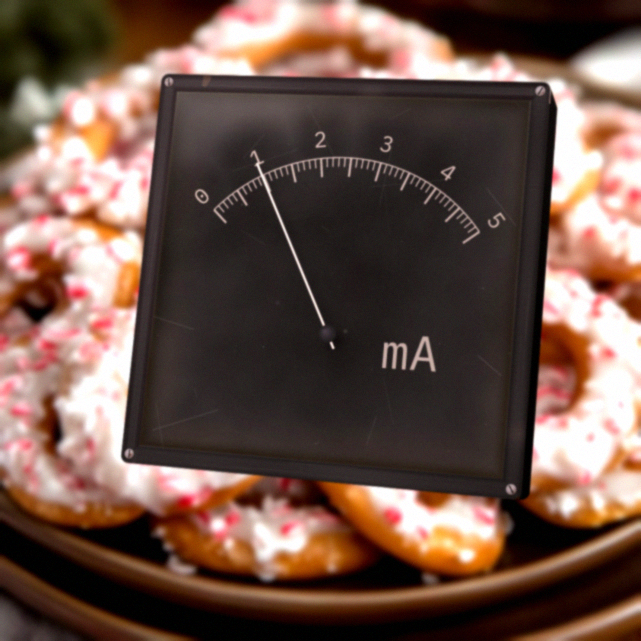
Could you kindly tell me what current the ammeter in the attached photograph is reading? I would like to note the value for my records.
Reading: 1 mA
